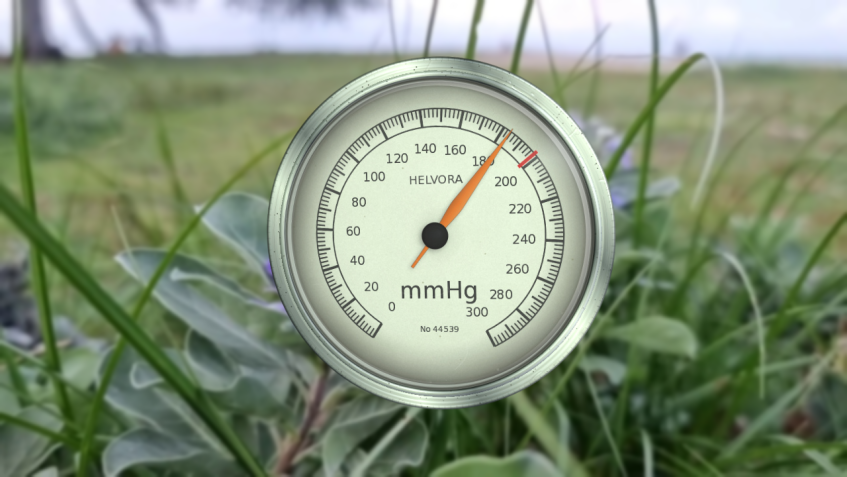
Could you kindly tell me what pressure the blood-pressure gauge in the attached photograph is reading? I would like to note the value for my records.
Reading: 184 mmHg
